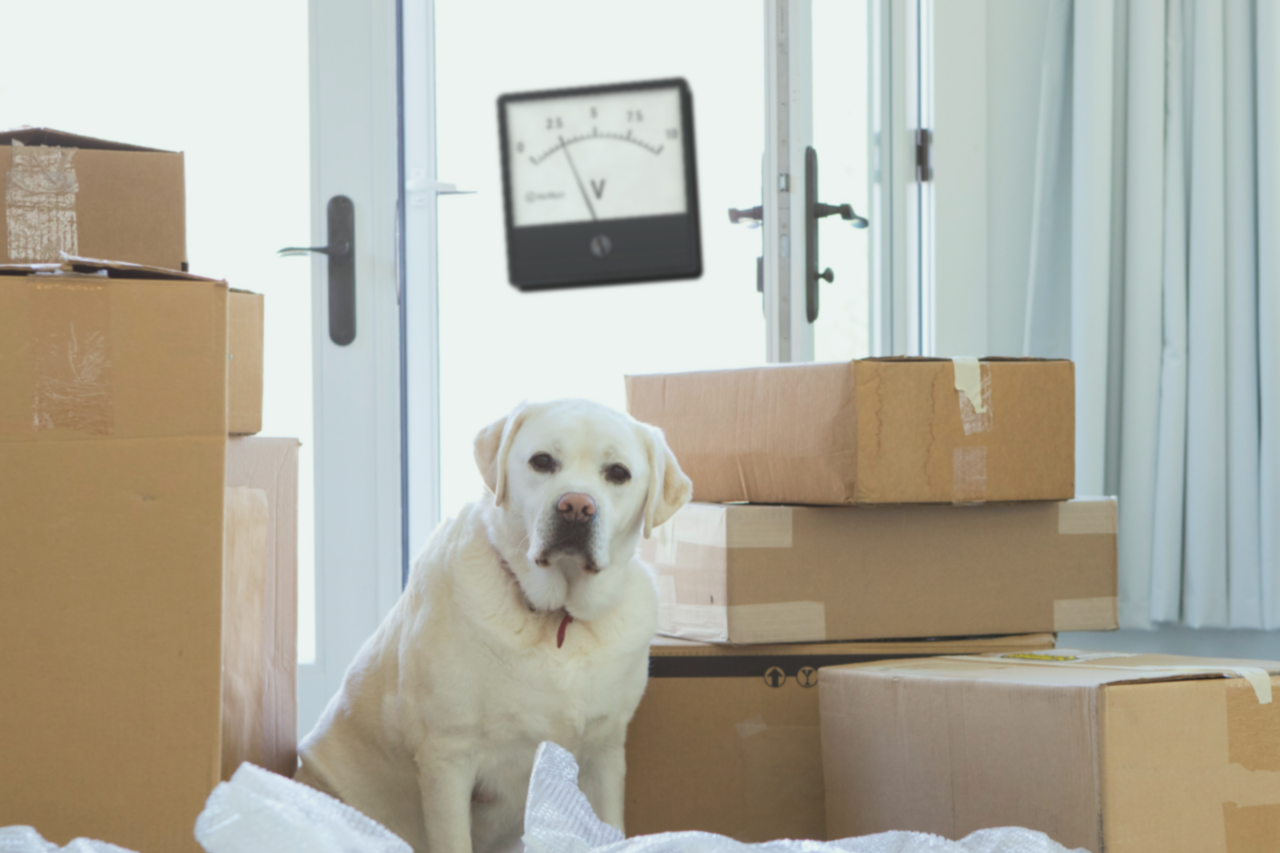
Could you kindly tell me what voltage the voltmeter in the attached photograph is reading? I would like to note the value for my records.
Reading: 2.5 V
